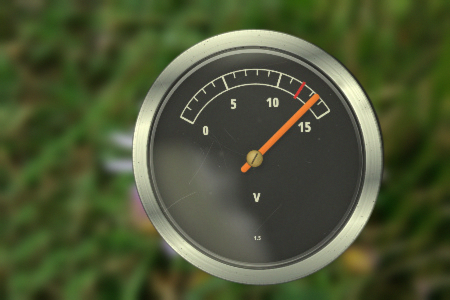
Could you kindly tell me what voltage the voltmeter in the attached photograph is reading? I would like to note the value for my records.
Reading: 13.5 V
